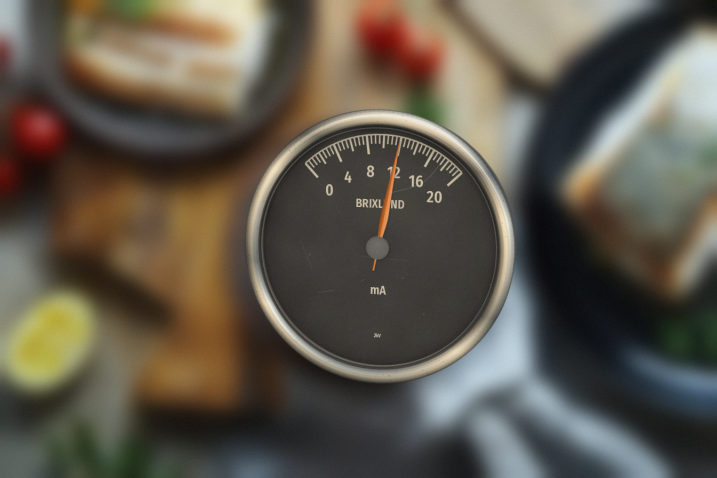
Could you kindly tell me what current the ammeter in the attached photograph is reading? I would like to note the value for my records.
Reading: 12 mA
